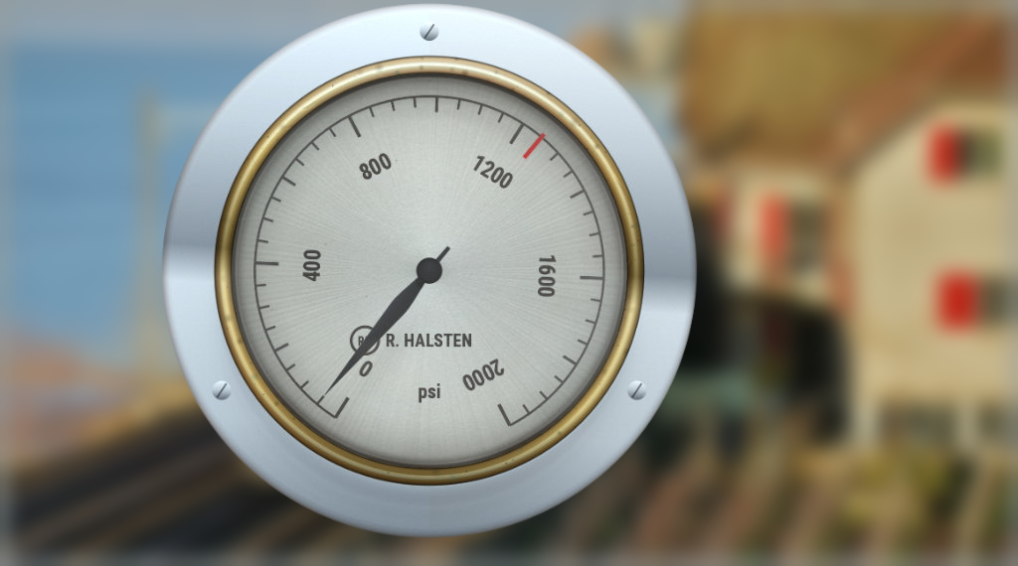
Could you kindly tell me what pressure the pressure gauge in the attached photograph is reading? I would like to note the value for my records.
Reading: 50 psi
